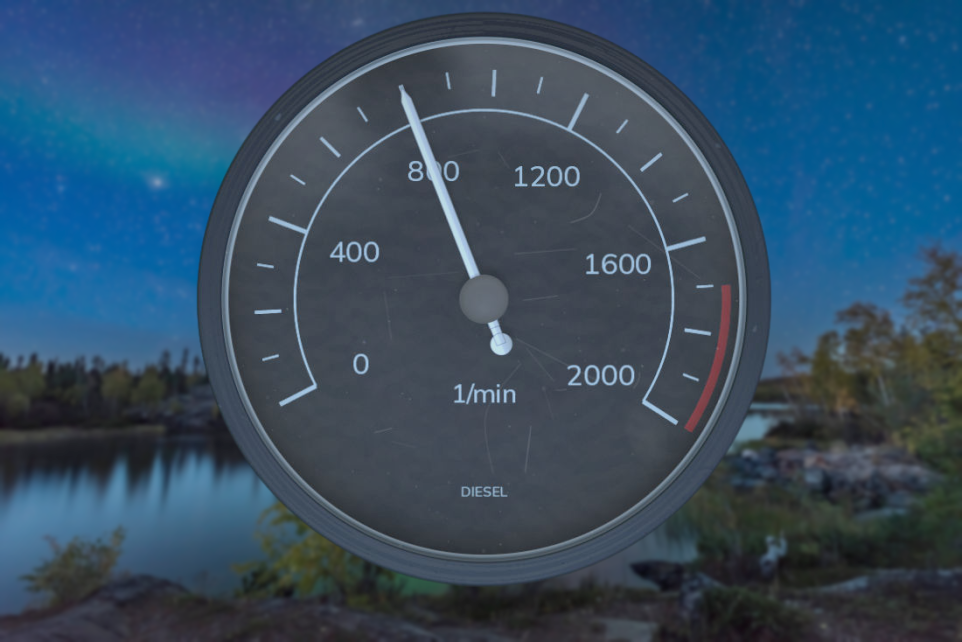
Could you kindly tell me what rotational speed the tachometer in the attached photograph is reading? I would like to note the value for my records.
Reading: 800 rpm
